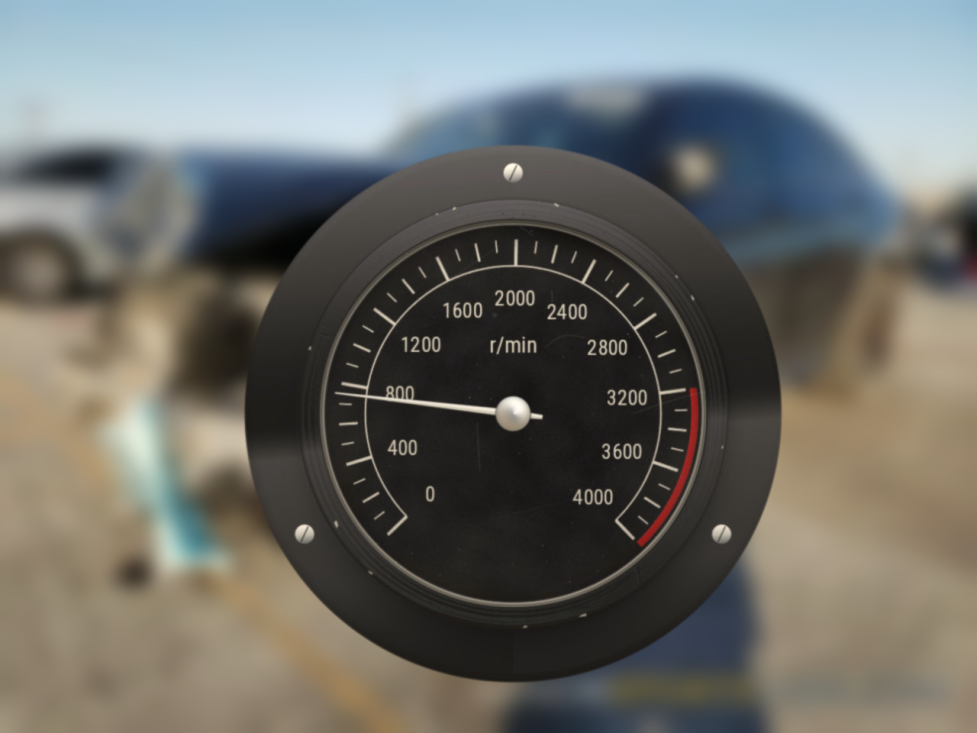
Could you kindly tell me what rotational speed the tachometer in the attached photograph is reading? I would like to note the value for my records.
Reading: 750 rpm
